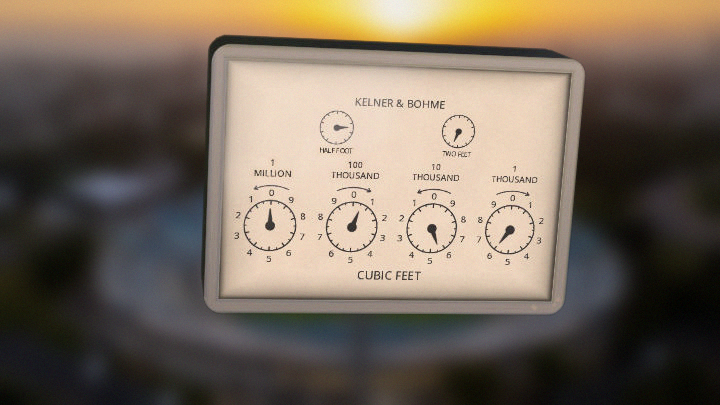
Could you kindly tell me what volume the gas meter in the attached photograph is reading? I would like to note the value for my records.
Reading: 5600 ft³
